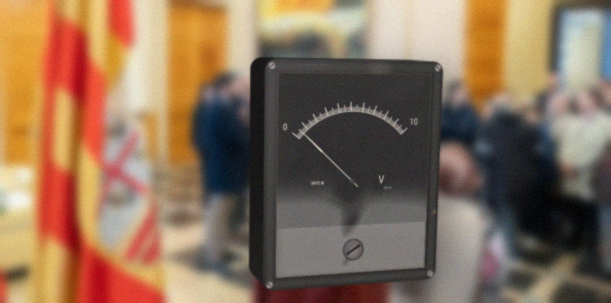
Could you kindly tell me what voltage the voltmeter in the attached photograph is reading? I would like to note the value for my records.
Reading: 0.5 V
